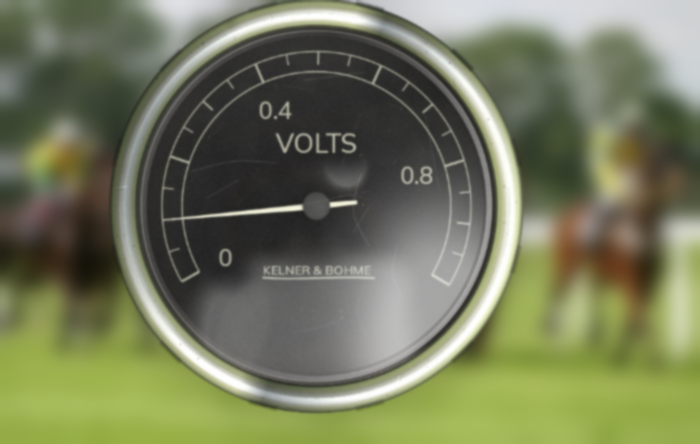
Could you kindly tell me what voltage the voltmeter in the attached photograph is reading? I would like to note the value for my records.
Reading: 0.1 V
